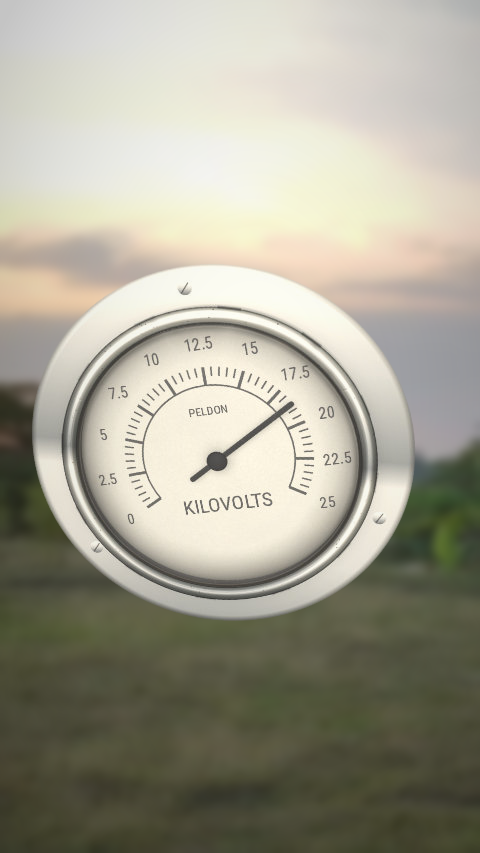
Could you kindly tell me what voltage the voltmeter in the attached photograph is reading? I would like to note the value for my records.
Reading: 18.5 kV
